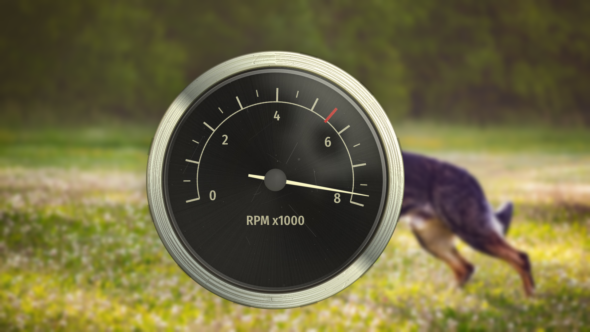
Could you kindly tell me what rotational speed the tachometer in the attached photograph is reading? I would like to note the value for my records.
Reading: 7750 rpm
